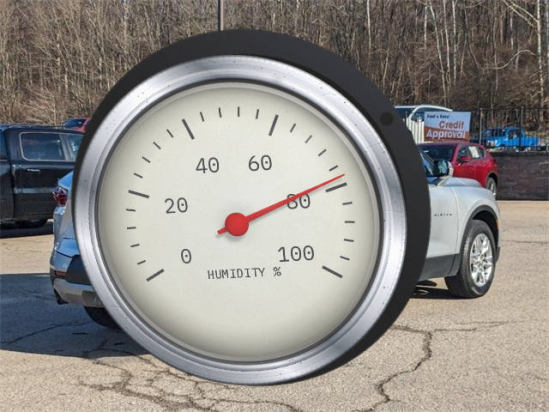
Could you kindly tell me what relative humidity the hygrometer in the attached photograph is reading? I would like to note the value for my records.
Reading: 78 %
